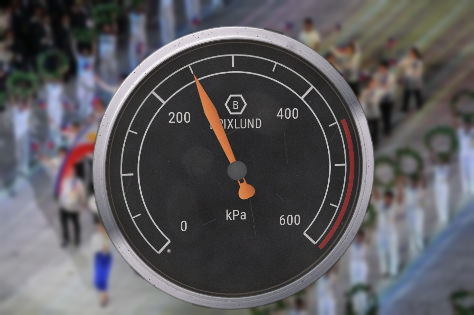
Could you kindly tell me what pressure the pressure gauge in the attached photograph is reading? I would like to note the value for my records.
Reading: 250 kPa
